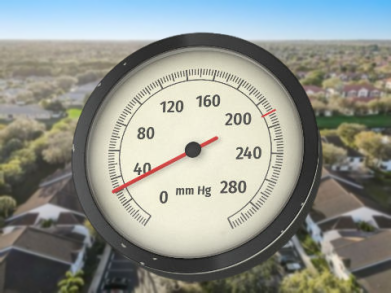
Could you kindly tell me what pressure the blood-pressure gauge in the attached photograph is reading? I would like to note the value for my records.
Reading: 30 mmHg
